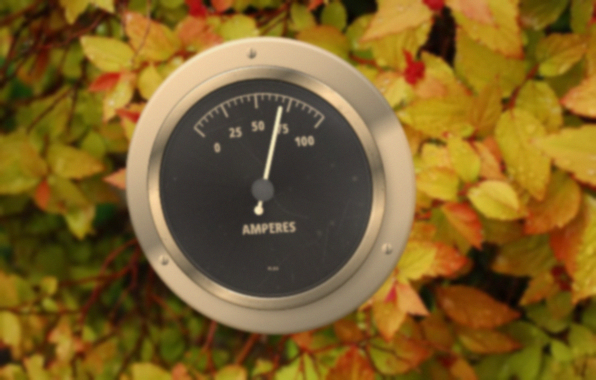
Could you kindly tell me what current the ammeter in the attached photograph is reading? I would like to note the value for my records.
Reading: 70 A
